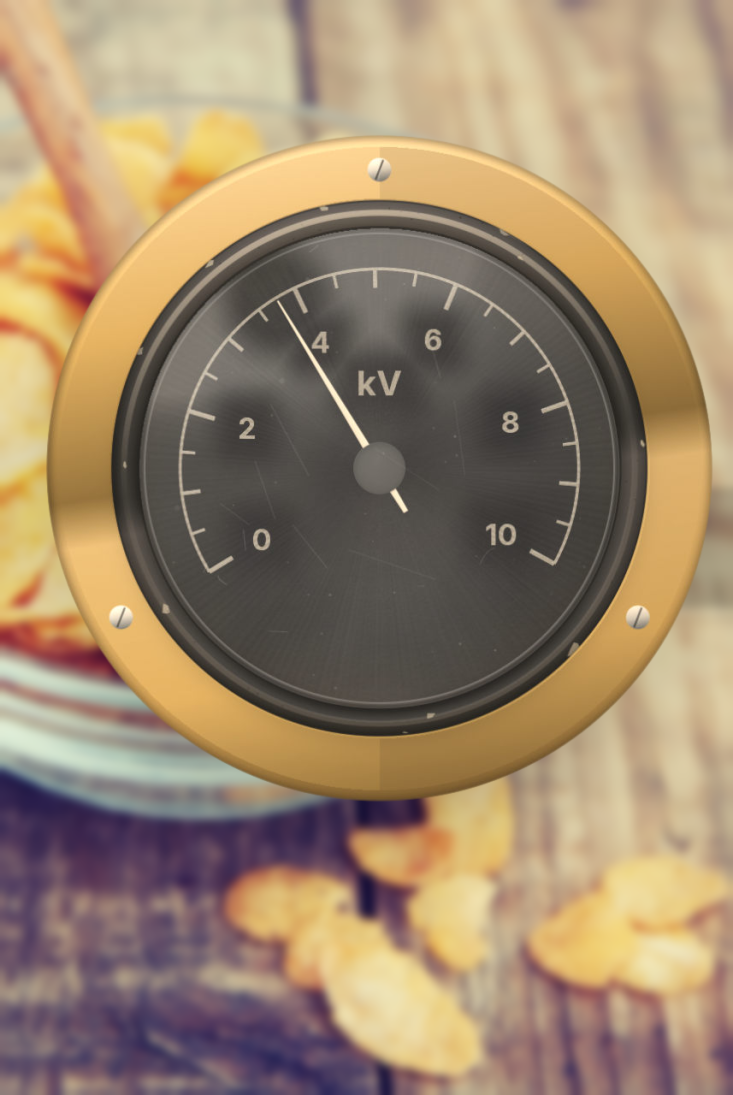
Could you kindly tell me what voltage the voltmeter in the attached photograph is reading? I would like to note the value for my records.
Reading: 3.75 kV
